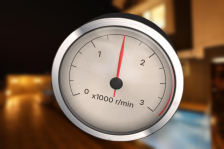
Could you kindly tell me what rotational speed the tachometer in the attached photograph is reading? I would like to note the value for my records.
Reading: 1500 rpm
